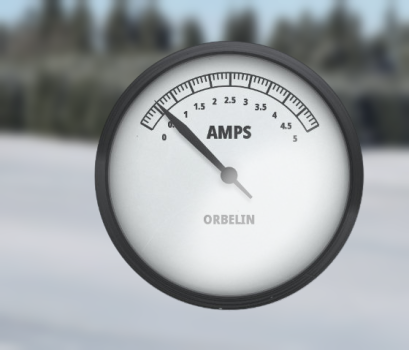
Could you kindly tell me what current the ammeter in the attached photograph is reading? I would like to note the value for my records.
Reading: 0.6 A
